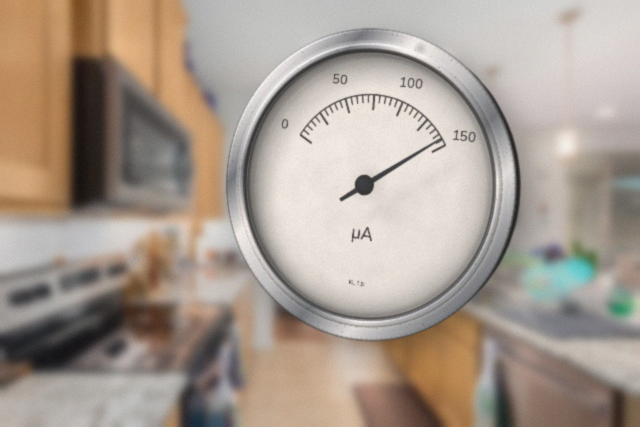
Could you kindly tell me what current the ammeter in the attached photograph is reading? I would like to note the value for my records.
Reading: 145 µA
